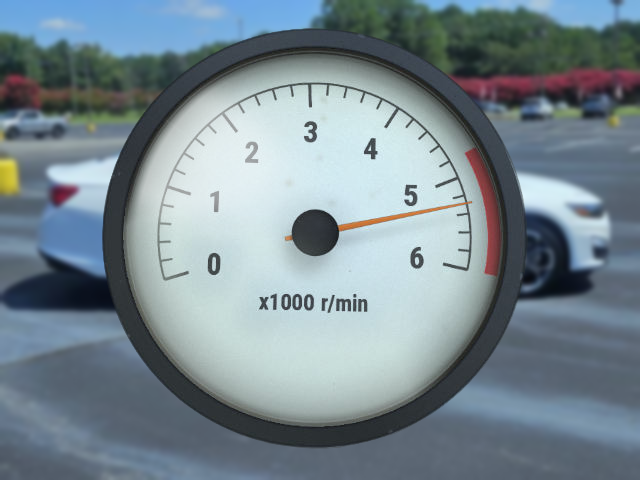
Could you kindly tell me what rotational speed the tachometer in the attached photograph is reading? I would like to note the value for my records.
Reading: 5300 rpm
